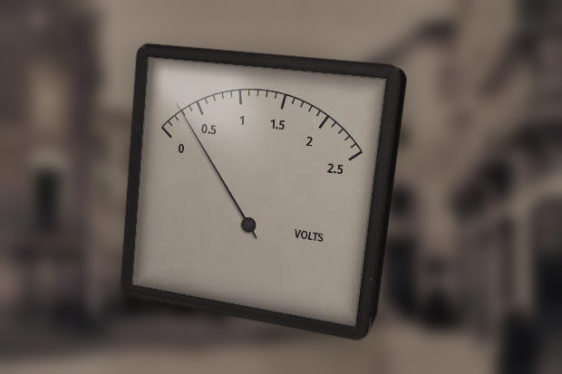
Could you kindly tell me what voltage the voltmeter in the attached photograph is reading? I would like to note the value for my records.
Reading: 0.3 V
